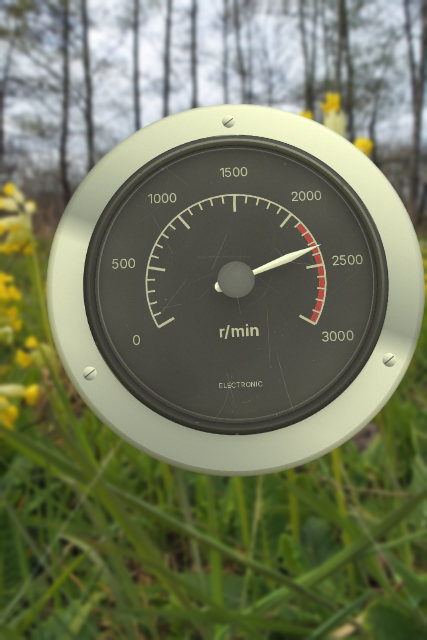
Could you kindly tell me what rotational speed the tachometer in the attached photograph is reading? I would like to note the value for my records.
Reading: 2350 rpm
